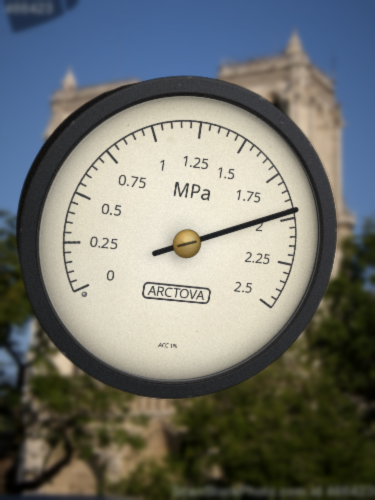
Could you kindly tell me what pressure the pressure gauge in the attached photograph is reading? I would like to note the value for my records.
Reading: 1.95 MPa
